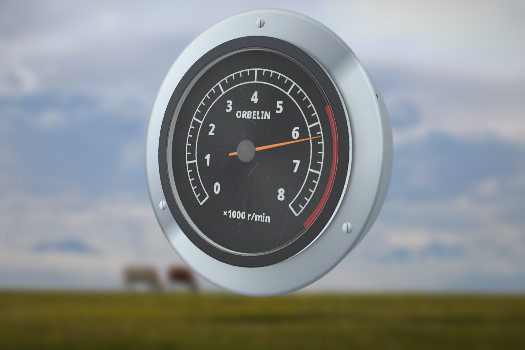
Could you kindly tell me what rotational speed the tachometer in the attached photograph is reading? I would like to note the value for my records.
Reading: 6300 rpm
